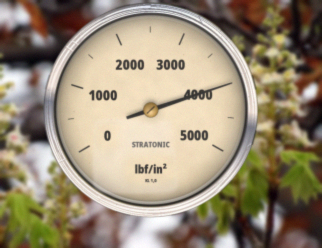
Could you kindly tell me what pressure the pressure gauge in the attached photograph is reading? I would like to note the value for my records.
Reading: 4000 psi
